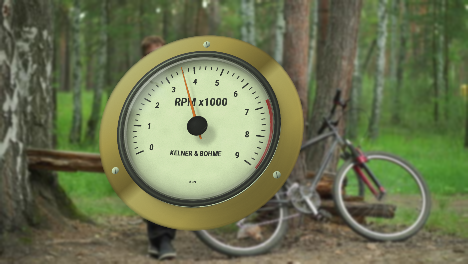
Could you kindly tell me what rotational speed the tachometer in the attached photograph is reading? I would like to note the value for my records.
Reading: 3600 rpm
